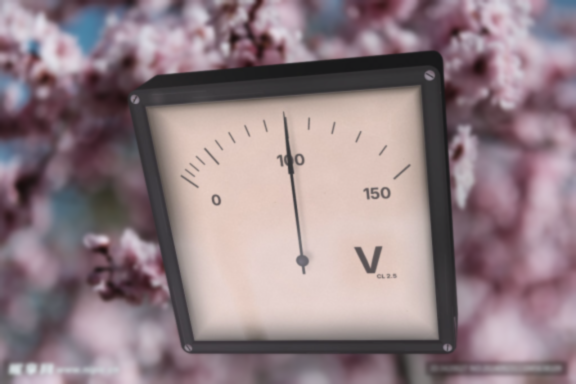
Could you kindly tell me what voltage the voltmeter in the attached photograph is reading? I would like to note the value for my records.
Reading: 100 V
